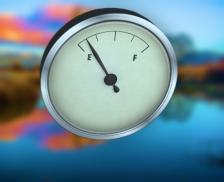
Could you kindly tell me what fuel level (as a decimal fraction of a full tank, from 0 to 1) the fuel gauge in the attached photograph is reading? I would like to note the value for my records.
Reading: 0.125
